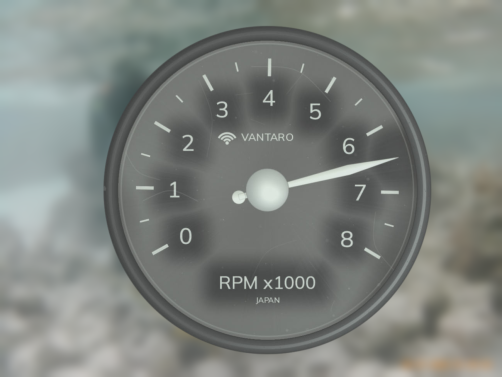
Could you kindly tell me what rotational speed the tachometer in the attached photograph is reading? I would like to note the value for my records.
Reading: 6500 rpm
